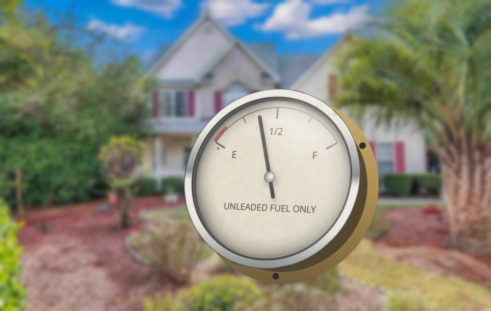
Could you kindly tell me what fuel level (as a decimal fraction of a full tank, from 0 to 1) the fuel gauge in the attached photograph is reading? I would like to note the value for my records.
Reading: 0.375
